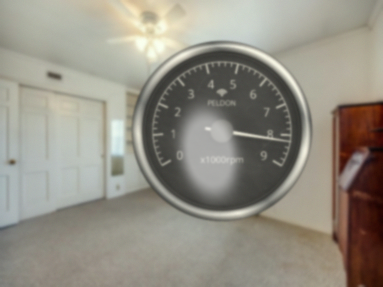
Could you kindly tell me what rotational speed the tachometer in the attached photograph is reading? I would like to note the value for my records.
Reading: 8200 rpm
